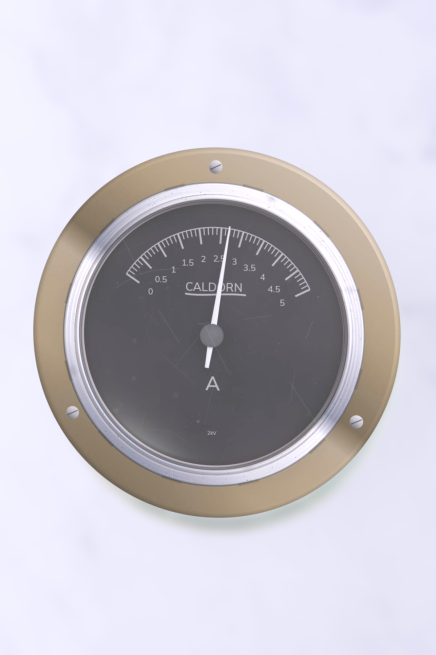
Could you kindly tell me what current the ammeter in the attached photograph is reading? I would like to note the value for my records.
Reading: 2.7 A
